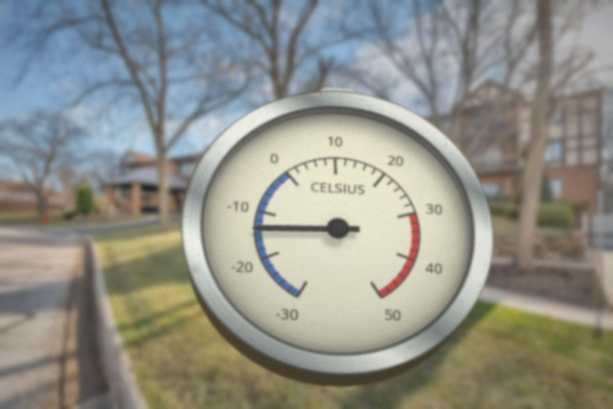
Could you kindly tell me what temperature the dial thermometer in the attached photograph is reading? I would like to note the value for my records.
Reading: -14 °C
